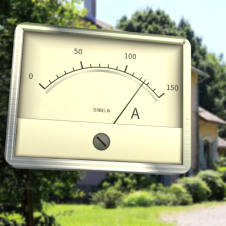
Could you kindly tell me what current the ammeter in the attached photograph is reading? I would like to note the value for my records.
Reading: 125 A
